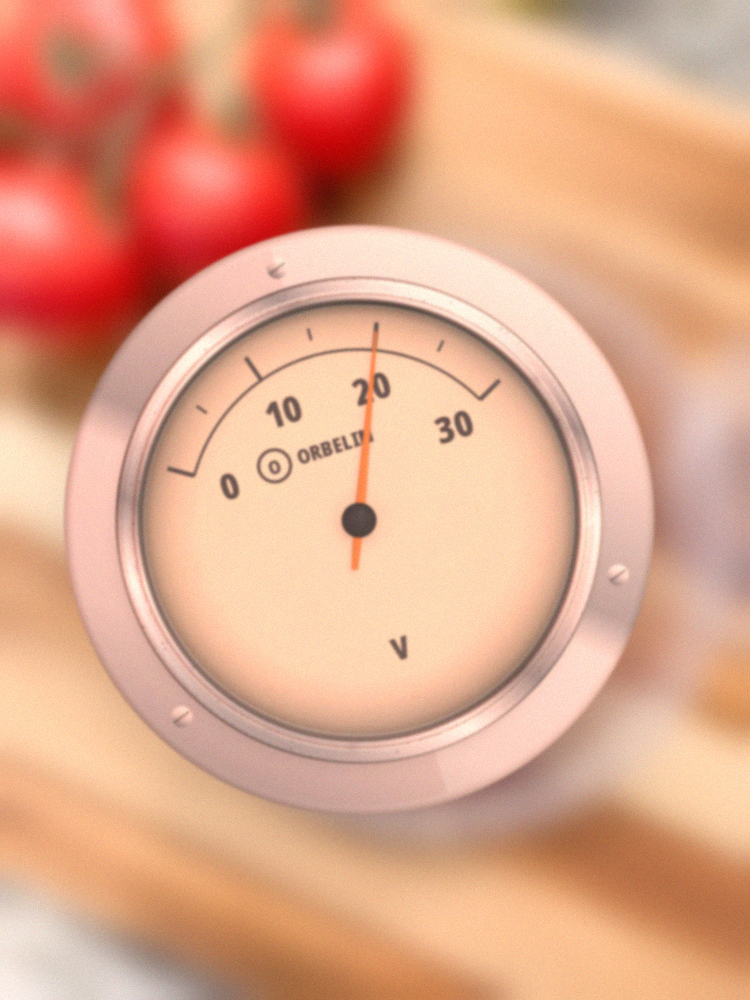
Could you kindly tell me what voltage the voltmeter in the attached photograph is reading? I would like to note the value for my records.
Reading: 20 V
